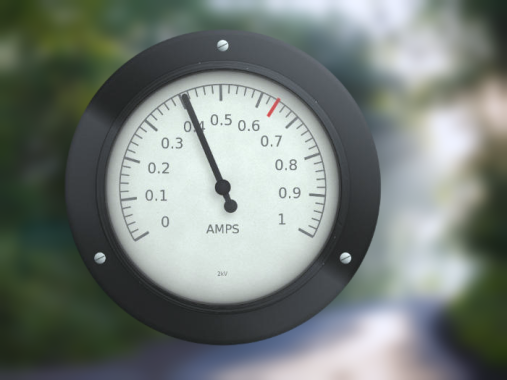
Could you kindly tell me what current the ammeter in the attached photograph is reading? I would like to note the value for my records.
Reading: 0.41 A
